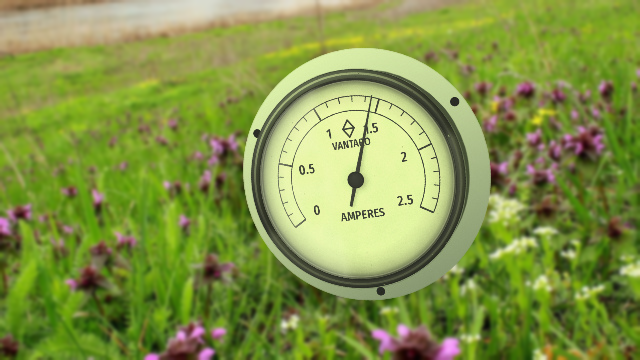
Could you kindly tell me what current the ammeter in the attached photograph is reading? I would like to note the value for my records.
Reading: 1.45 A
